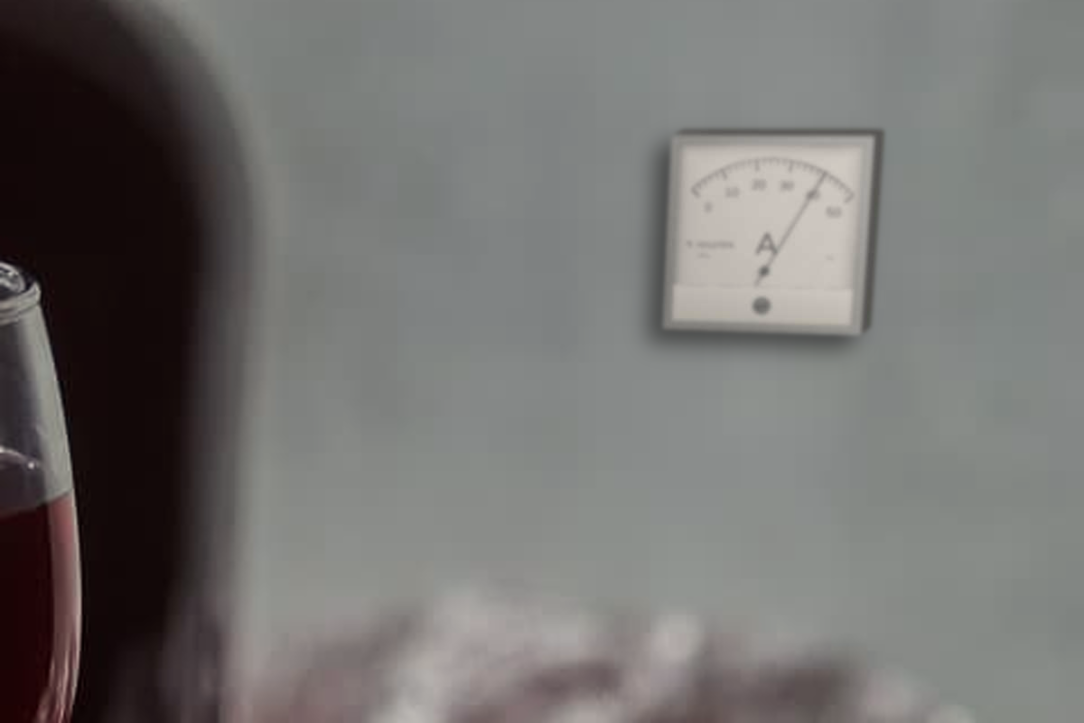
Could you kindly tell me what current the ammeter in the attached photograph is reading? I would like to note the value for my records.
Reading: 40 A
